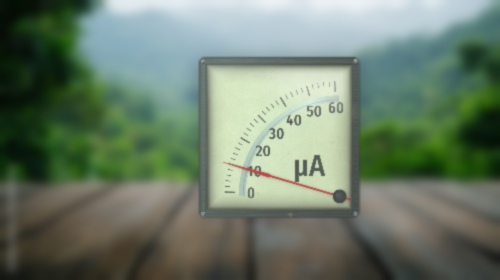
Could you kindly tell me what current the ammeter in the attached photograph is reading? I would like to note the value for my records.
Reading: 10 µA
